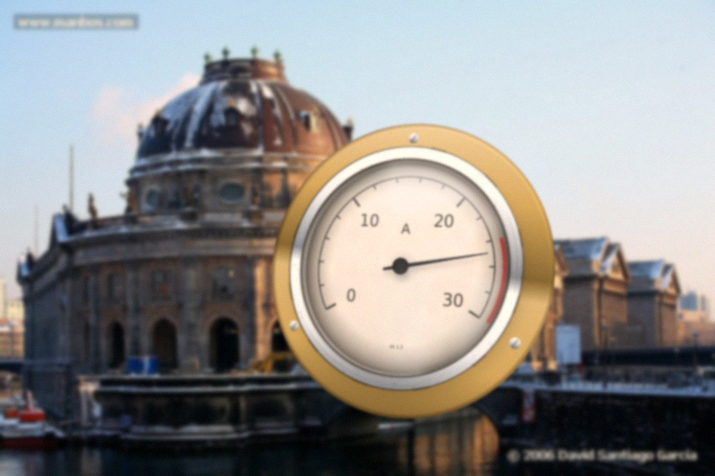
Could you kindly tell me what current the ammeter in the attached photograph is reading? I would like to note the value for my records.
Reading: 25 A
